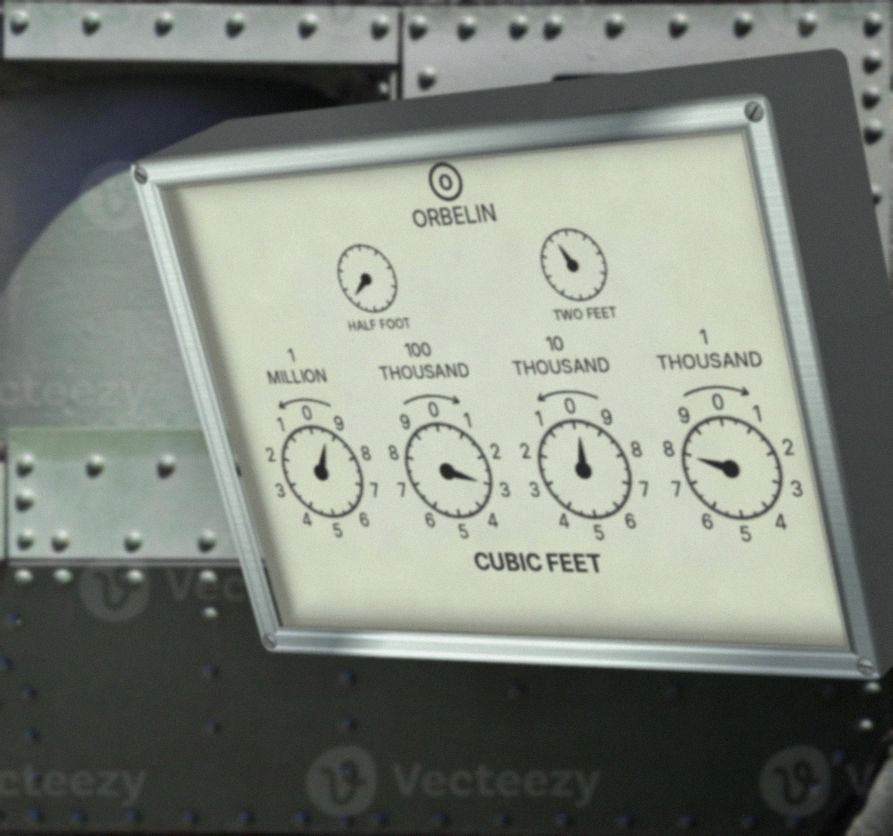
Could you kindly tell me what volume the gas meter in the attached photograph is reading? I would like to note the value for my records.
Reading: 929800 ft³
